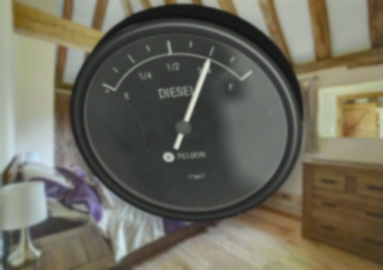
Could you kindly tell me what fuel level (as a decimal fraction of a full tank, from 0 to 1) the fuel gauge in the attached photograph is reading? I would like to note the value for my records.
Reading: 0.75
